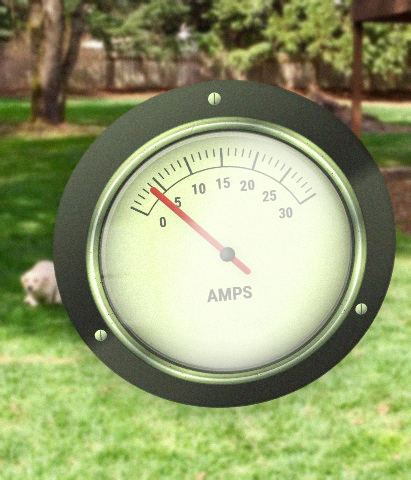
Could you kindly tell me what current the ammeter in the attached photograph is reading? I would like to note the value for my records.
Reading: 4 A
